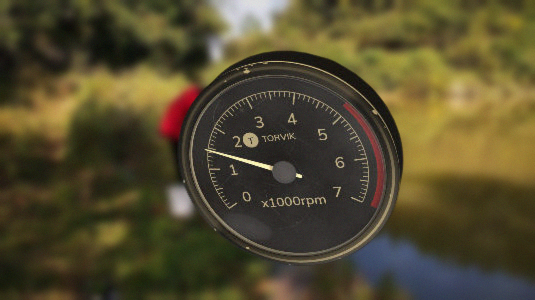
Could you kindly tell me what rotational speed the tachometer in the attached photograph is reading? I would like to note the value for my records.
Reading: 1500 rpm
